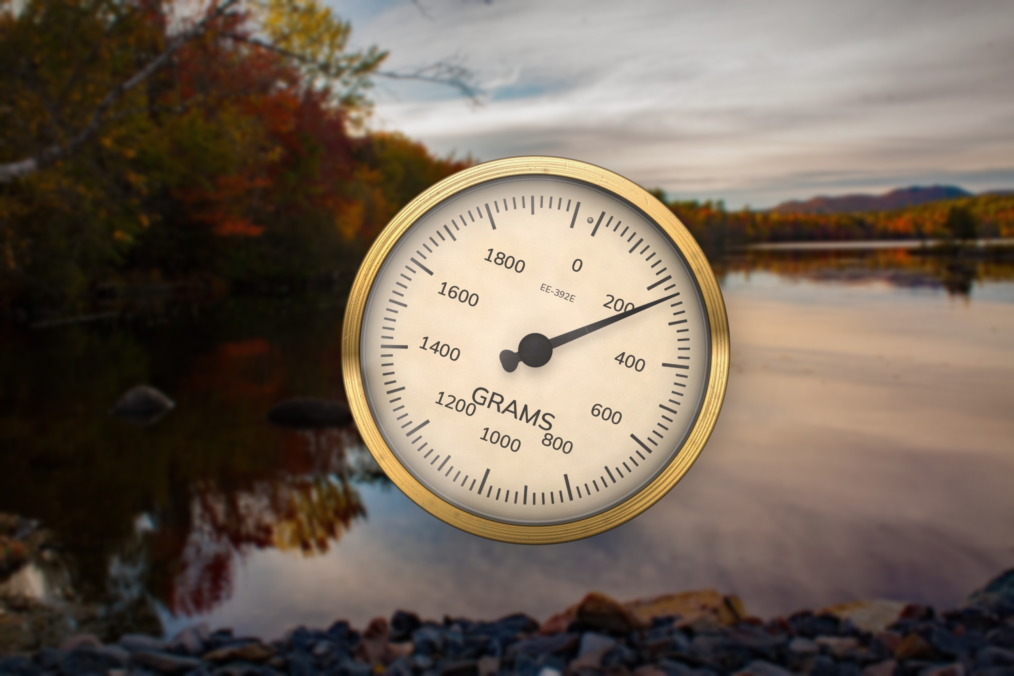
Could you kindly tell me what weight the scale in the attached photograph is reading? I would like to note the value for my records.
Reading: 240 g
